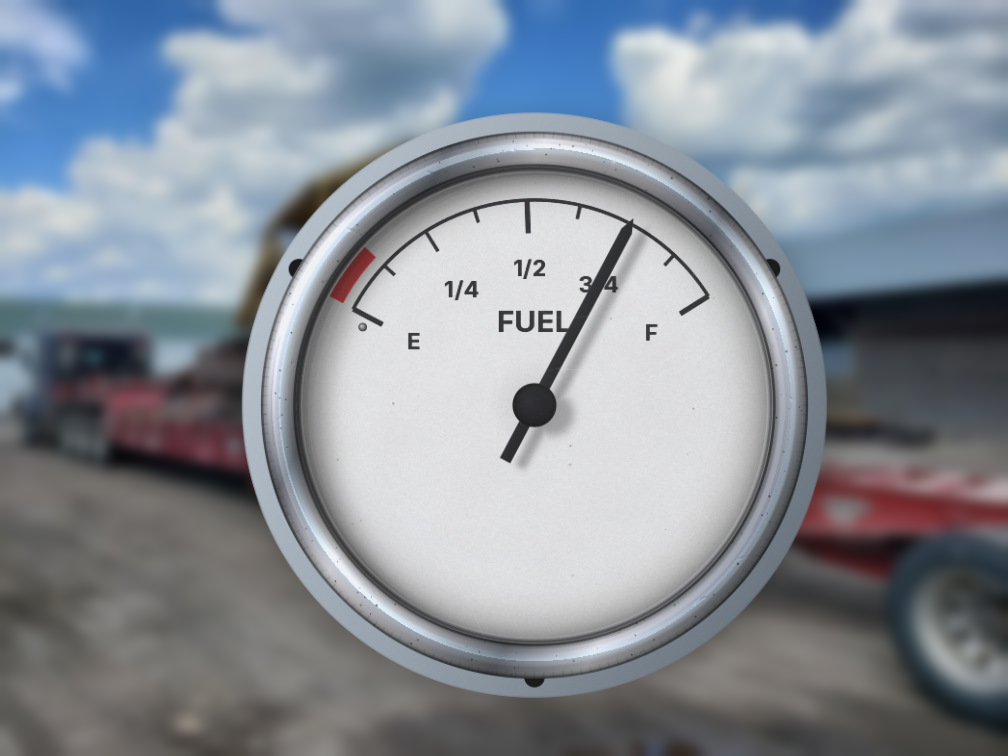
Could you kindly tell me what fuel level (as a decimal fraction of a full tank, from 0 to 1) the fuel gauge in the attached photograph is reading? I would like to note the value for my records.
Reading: 0.75
